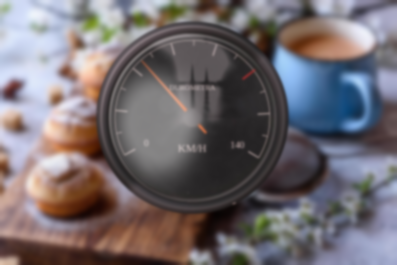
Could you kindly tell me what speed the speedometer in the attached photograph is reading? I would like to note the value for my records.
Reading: 45 km/h
